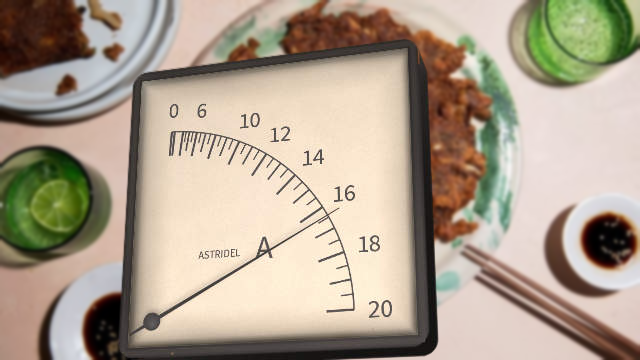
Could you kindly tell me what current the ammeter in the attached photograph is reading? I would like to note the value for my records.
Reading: 16.5 A
